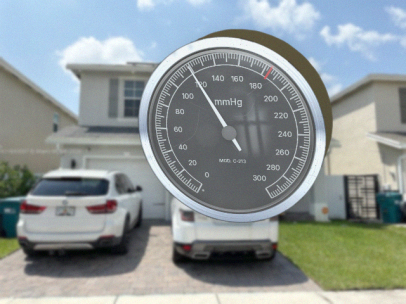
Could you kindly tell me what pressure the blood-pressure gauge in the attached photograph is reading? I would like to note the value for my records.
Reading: 120 mmHg
